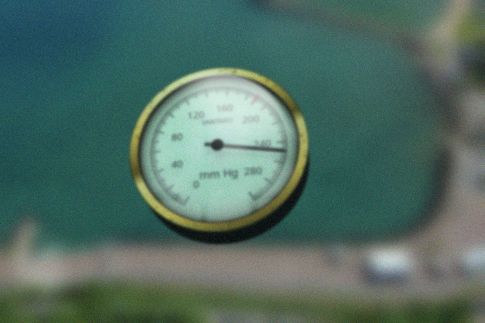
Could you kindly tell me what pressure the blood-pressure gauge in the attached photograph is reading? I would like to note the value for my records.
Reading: 250 mmHg
